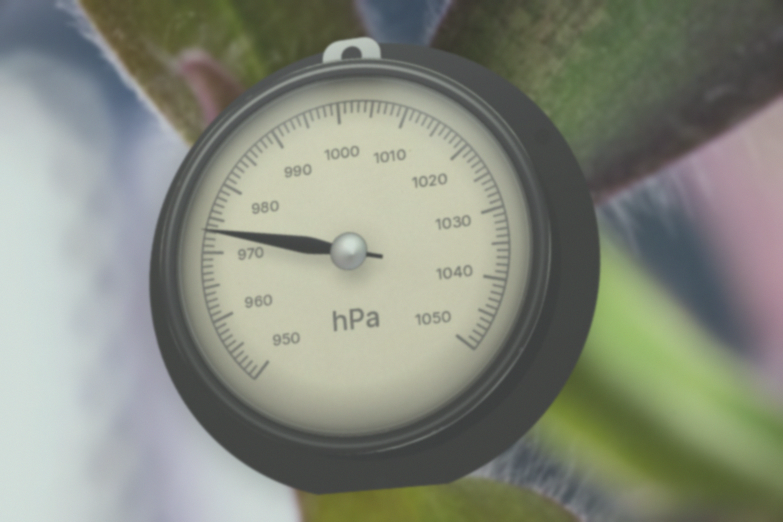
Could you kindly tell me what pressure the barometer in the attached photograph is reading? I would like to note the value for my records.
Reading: 973 hPa
